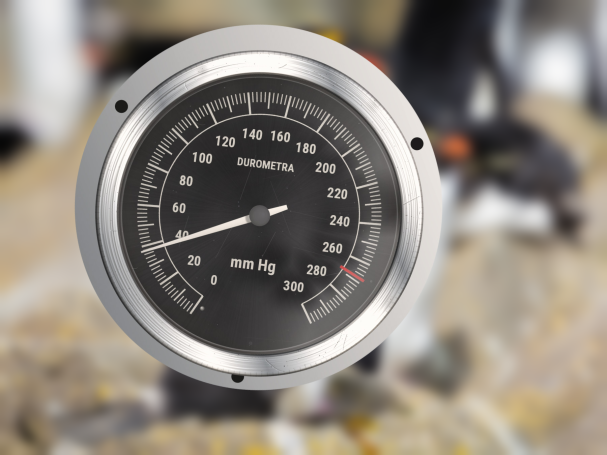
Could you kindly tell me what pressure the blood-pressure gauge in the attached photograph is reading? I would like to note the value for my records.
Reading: 38 mmHg
